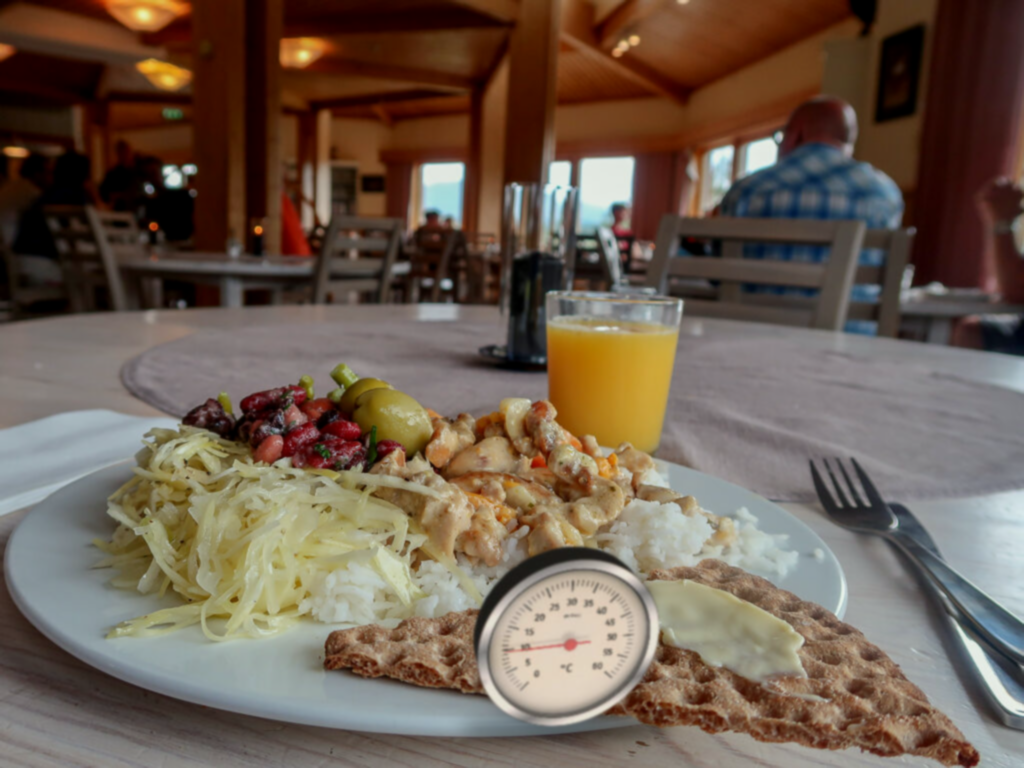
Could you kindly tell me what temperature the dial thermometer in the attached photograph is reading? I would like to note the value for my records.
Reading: 10 °C
